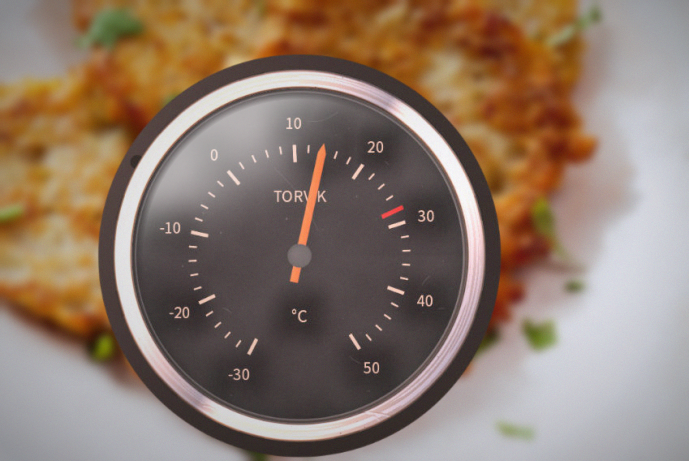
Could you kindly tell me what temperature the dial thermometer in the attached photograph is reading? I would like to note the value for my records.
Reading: 14 °C
